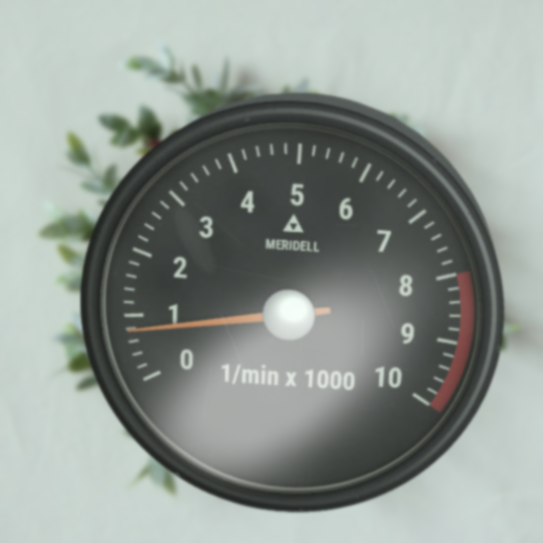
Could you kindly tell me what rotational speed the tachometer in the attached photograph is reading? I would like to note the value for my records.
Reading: 800 rpm
